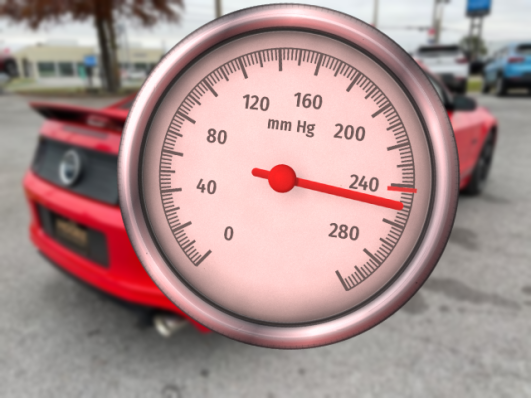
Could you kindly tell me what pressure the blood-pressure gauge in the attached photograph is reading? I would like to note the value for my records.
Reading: 250 mmHg
